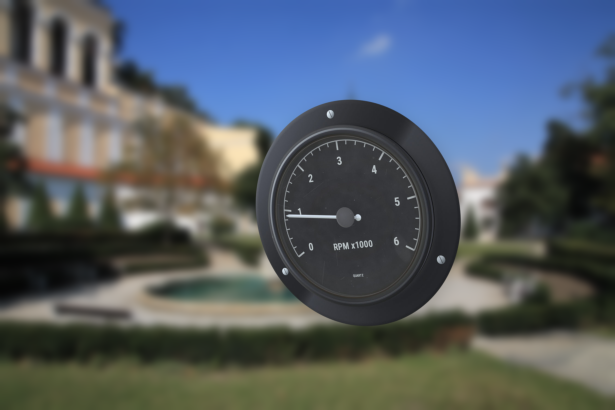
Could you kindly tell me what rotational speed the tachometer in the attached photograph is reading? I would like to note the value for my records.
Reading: 900 rpm
